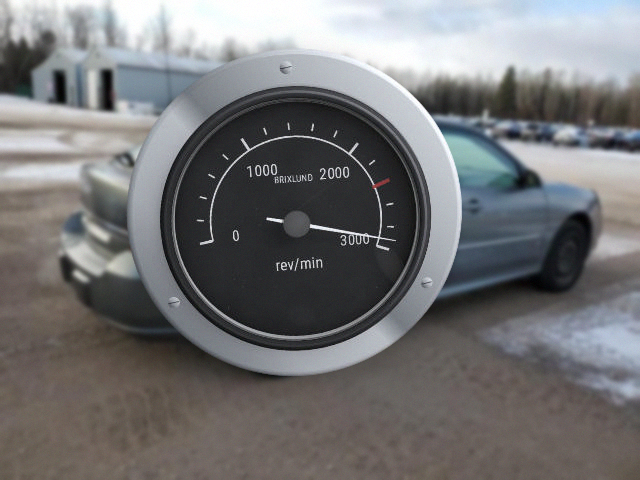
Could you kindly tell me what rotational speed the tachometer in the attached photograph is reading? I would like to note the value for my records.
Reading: 2900 rpm
